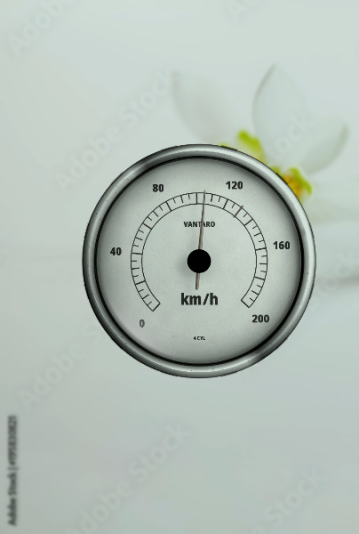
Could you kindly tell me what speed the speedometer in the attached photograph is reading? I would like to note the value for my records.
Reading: 105 km/h
